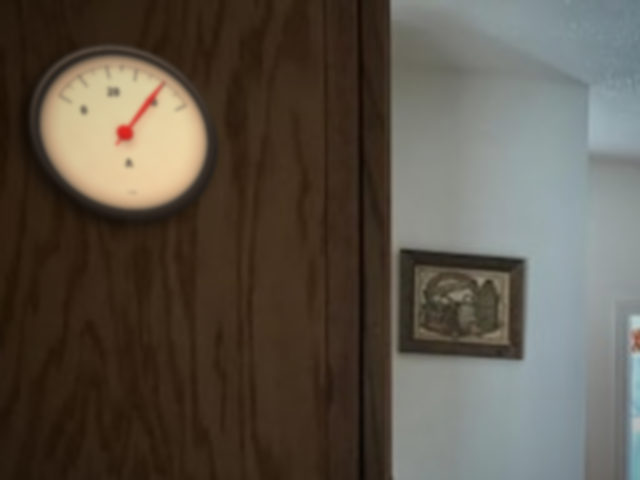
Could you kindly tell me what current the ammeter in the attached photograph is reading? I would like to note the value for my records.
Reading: 40 A
